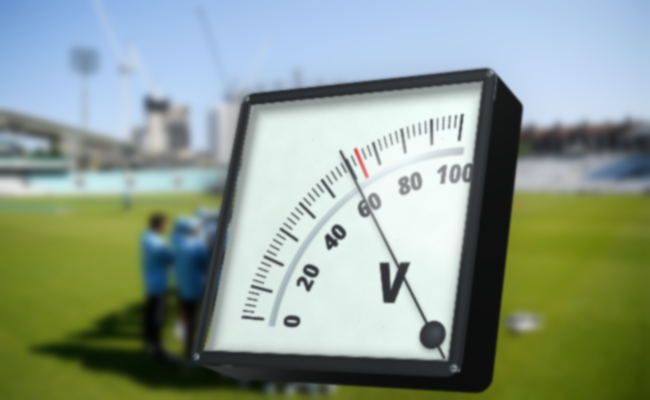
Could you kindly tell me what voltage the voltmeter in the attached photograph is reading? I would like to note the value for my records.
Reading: 60 V
